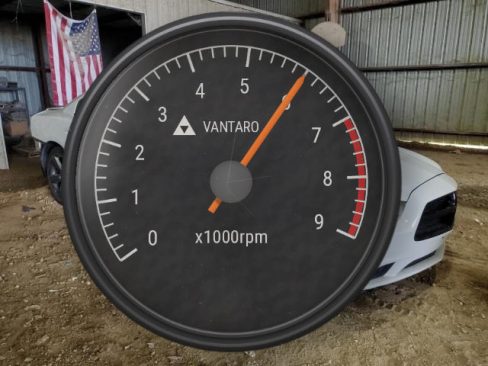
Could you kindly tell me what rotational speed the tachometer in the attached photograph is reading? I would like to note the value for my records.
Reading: 6000 rpm
